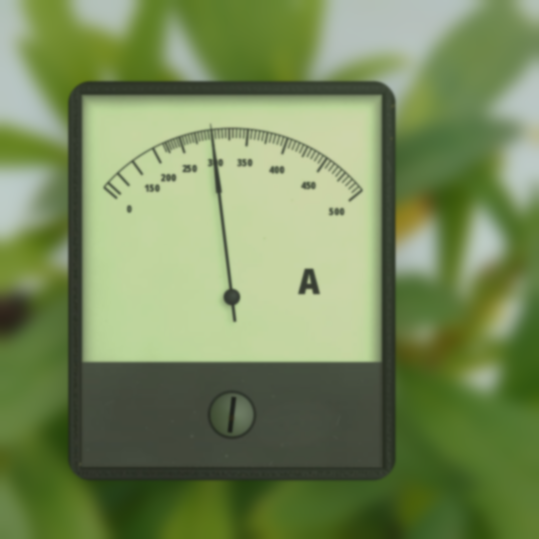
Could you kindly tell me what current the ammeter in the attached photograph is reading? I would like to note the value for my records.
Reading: 300 A
